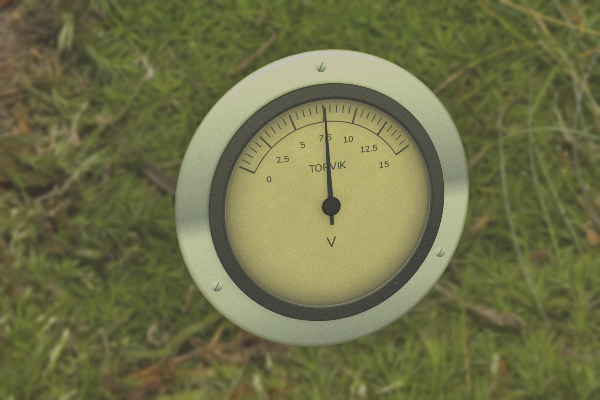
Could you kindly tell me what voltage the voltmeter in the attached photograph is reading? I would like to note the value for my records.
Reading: 7.5 V
